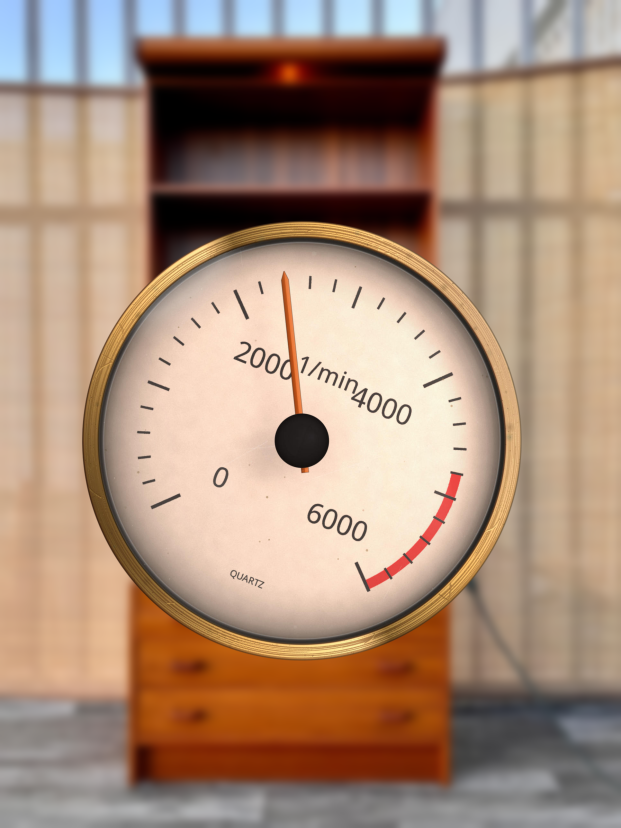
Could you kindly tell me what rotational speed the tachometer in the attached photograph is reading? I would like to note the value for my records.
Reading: 2400 rpm
